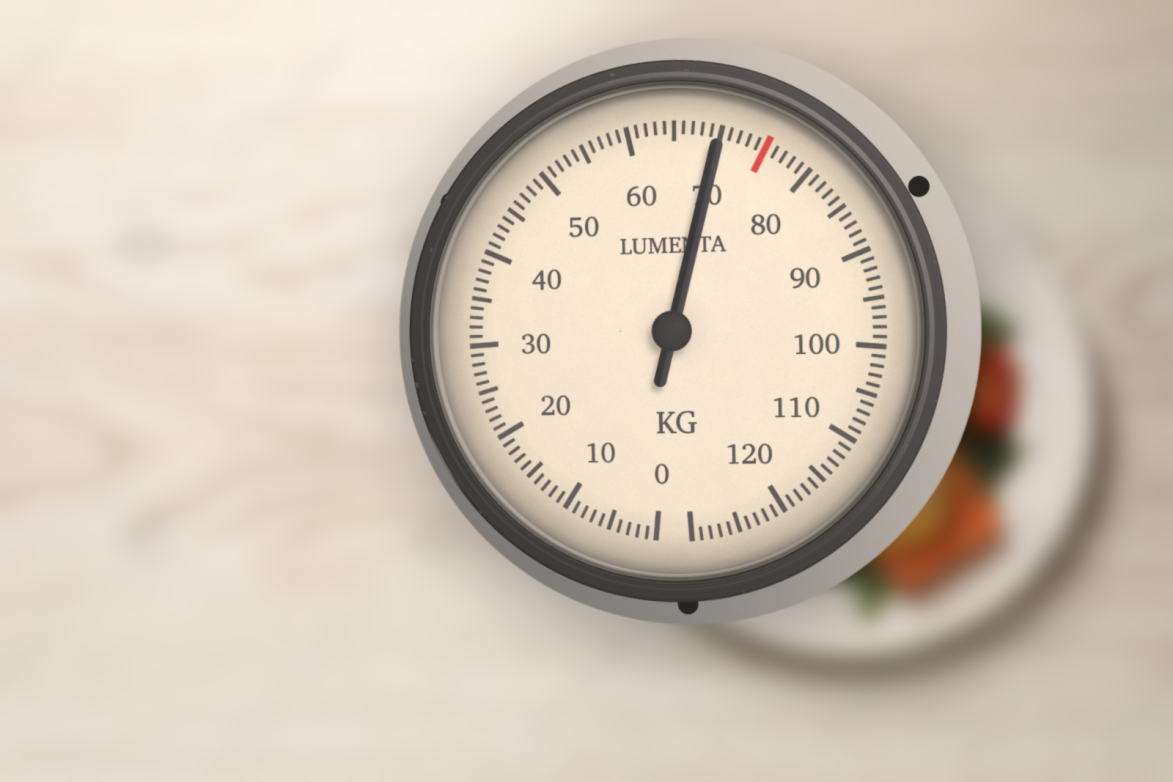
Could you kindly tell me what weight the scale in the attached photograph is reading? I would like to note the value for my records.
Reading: 70 kg
